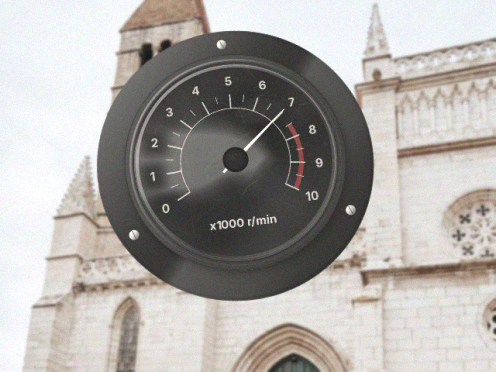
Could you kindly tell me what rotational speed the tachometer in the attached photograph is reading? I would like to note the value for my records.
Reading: 7000 rpm
